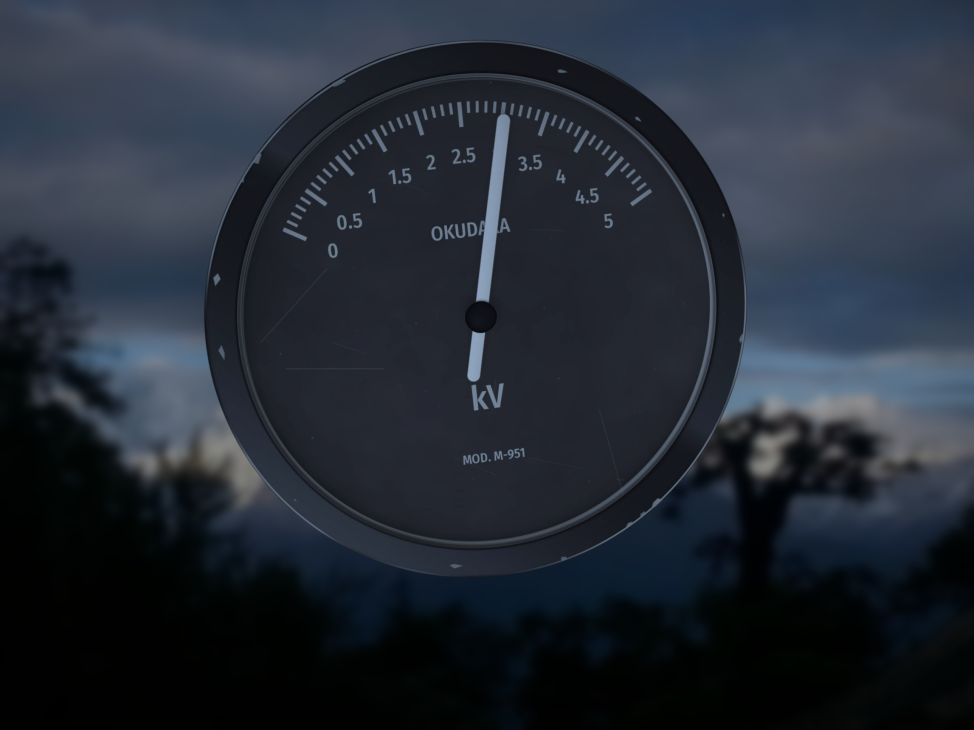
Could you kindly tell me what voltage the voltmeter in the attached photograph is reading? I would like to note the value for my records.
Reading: 3 kV
